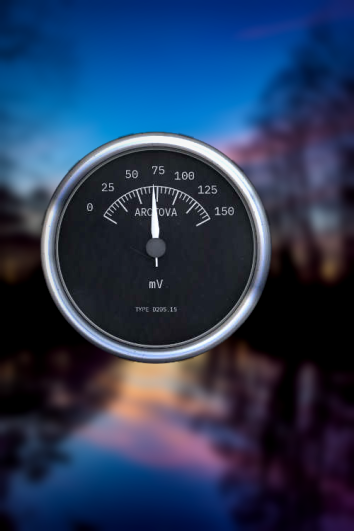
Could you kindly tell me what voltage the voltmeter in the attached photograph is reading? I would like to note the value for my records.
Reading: 70 mV
